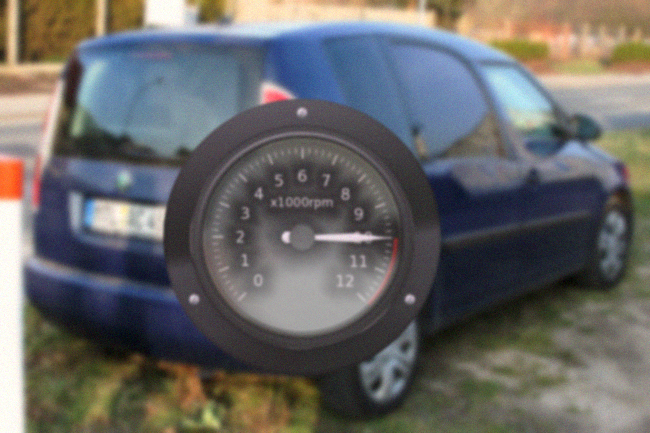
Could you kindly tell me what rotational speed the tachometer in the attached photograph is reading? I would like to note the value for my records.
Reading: 10000 rpm
